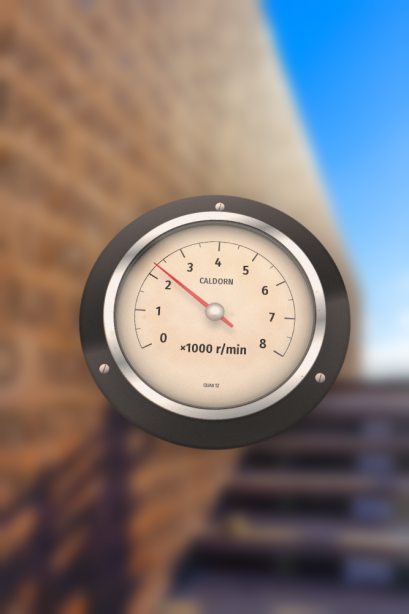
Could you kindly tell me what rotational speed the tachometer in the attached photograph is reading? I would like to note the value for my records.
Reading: 2250 rpm
